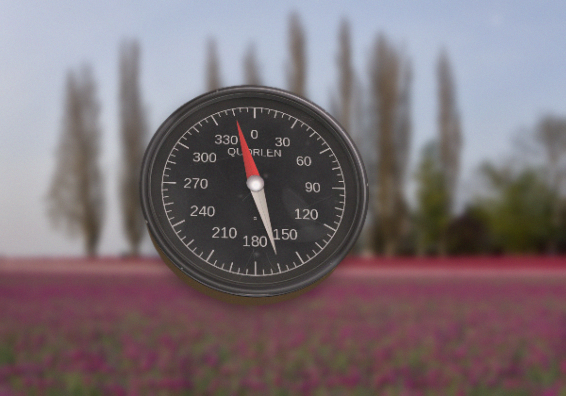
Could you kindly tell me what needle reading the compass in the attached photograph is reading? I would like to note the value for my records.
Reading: 345 °
